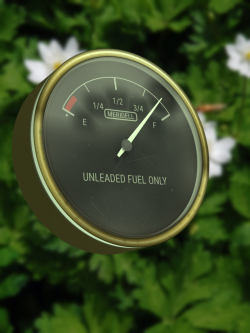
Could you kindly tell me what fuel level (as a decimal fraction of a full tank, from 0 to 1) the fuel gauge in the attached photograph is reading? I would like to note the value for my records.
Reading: 0.875
